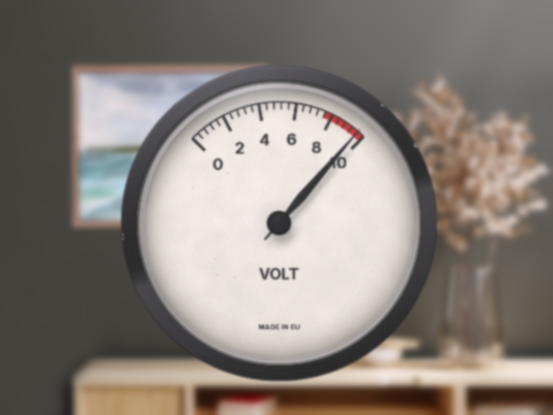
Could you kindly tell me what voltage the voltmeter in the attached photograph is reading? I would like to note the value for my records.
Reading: 9.6 V
